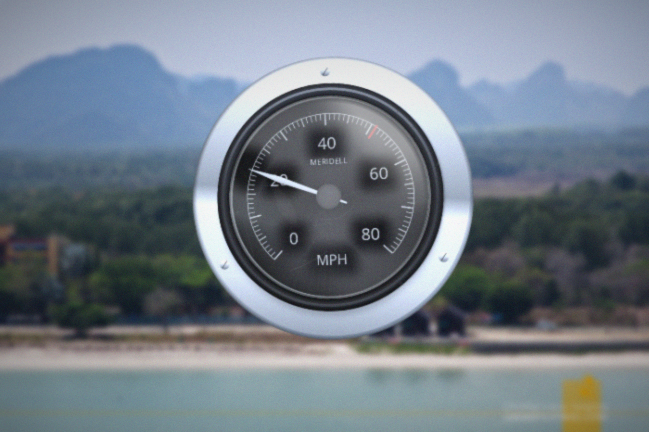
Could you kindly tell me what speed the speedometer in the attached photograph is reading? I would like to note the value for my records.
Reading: 20 mph
